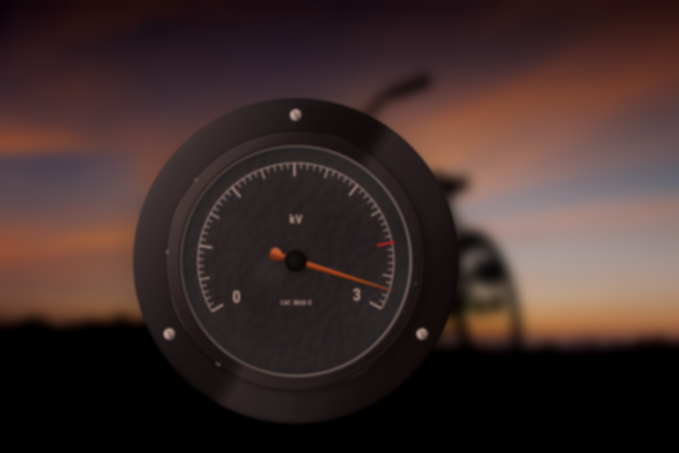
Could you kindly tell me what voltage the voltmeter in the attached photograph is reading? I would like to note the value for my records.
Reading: 2.85 kV
